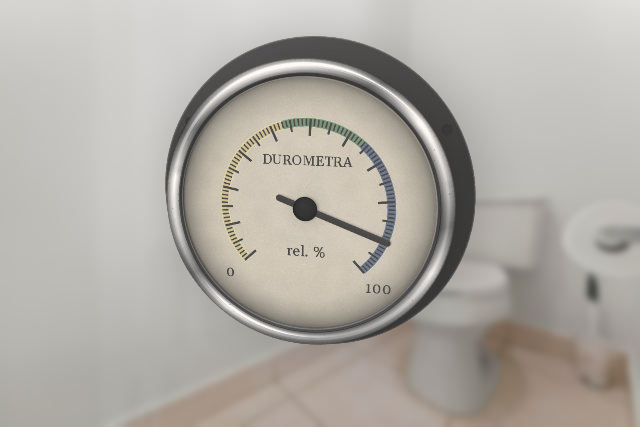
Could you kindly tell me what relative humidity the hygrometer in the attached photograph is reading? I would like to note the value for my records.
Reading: 90 %
